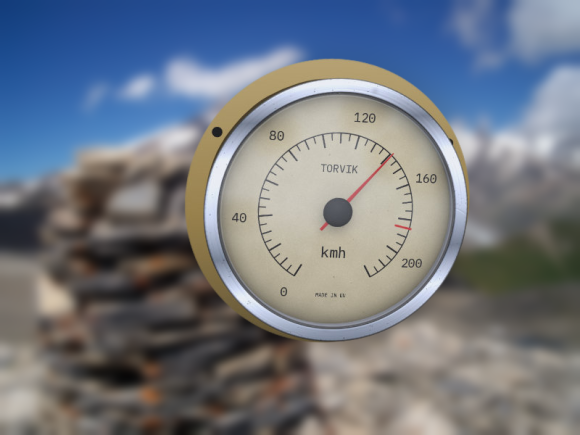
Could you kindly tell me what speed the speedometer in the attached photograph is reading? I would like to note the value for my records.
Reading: 140 km/h
